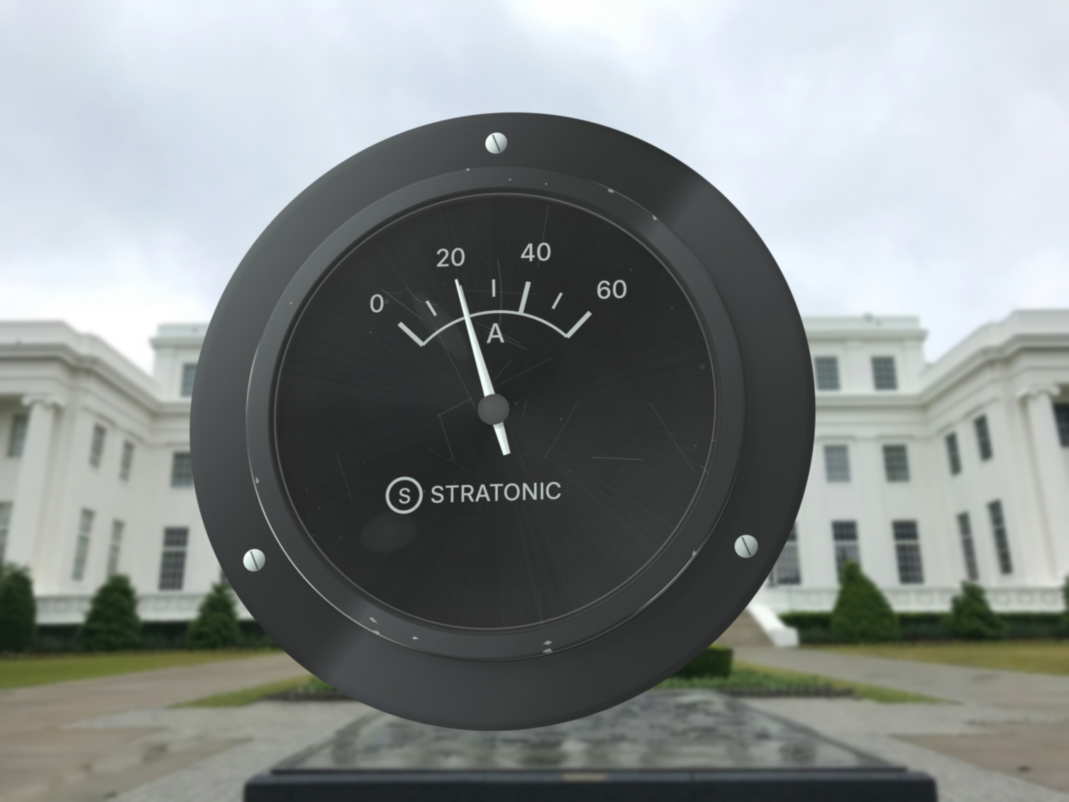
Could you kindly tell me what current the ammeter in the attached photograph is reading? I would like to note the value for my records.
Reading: 20 A
